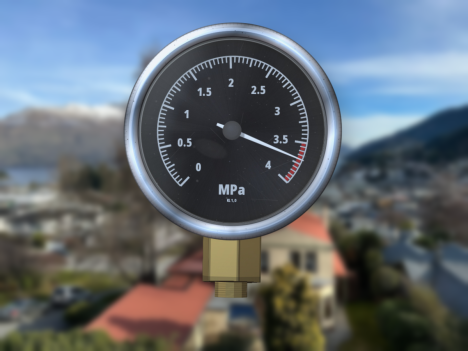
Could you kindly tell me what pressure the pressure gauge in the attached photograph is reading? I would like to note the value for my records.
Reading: 3.7 MPa
